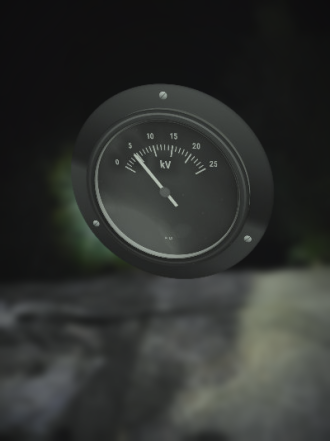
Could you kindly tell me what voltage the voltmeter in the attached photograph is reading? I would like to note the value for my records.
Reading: 5 kV
